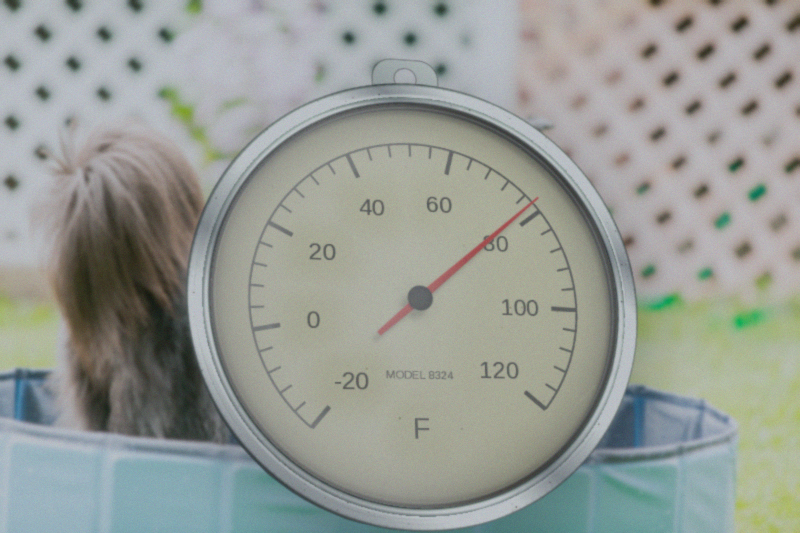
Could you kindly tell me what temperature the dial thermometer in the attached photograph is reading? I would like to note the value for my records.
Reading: 78 °F
